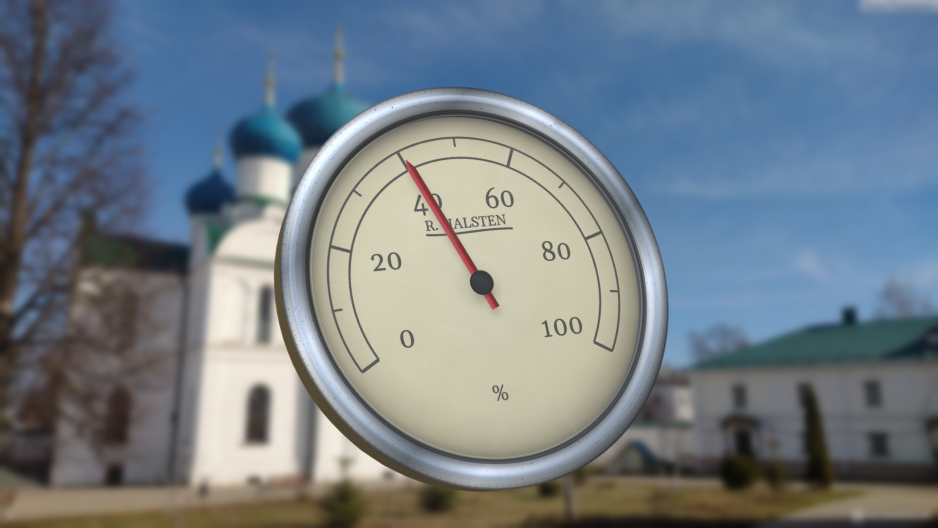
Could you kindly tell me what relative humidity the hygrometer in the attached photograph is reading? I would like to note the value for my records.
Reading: 40 %
